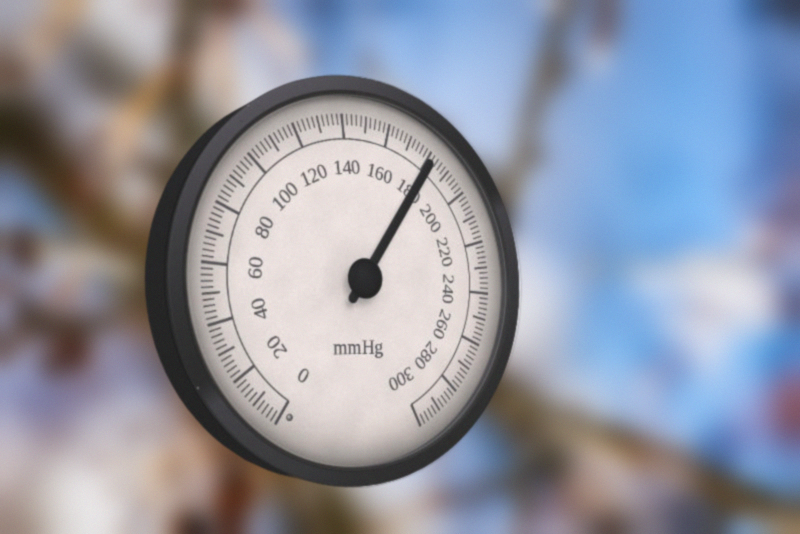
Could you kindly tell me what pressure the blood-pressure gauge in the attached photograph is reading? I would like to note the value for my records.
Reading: 180 mmHg
